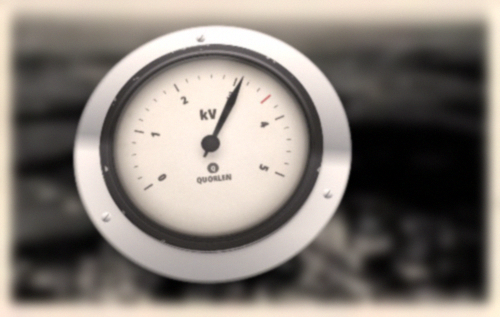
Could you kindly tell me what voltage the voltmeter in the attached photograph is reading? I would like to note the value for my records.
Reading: 3.1 kV
